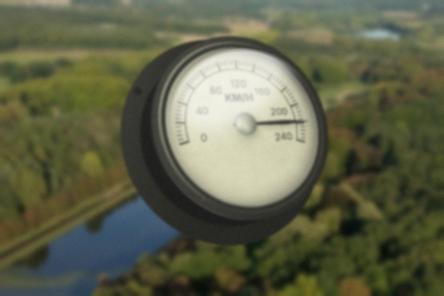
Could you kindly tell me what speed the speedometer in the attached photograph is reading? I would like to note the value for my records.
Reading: 220 km/h
